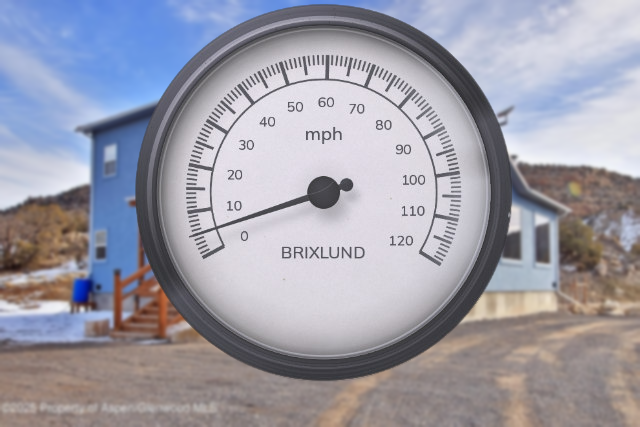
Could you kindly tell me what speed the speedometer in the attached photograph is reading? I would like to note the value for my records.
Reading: 5 mph
